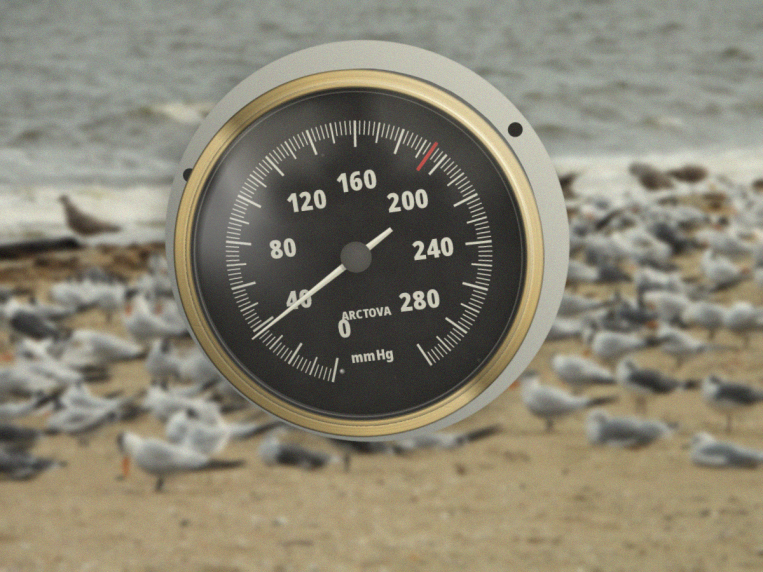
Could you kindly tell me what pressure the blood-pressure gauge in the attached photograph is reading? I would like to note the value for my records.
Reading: 38 mmHg
